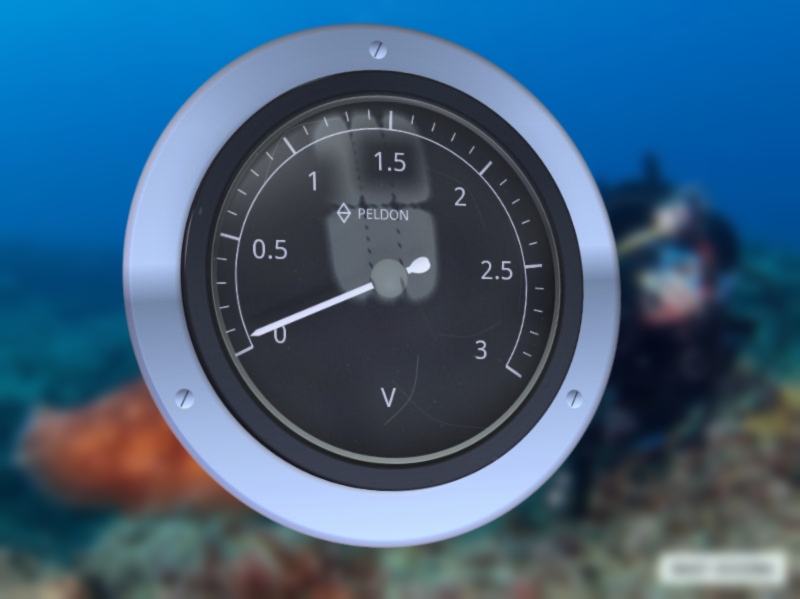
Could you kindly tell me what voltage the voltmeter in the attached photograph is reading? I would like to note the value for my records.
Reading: 0.05 V
